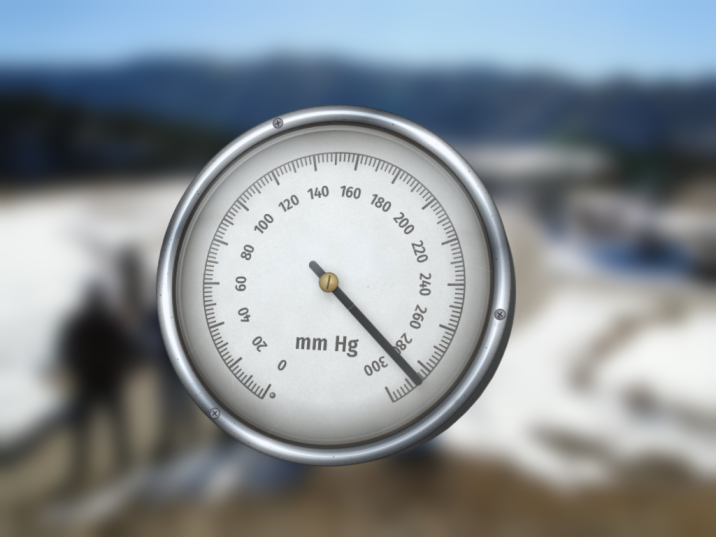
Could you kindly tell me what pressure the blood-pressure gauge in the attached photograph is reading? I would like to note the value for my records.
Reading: 286 mmHg
